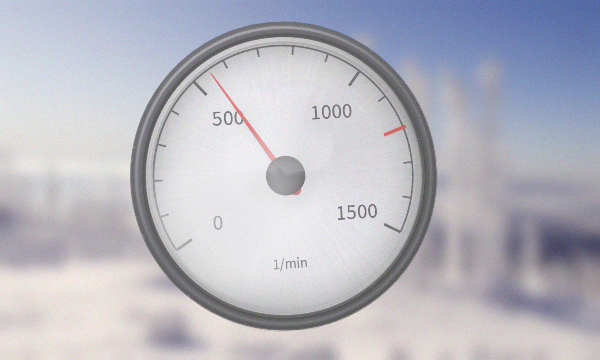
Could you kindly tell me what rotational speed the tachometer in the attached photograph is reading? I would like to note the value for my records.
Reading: 550 rpm
